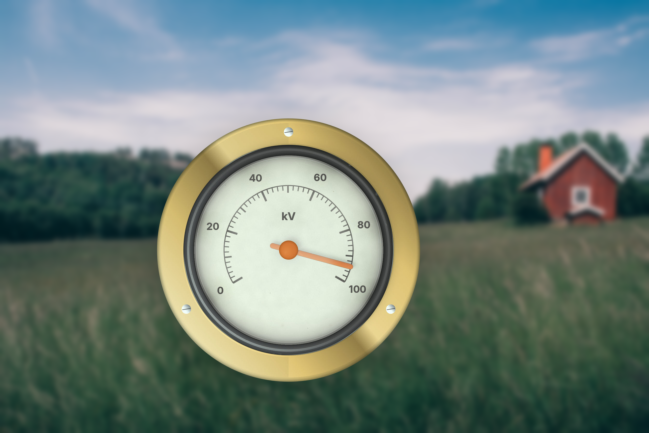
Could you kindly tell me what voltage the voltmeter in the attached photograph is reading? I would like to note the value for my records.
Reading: 94 kV
